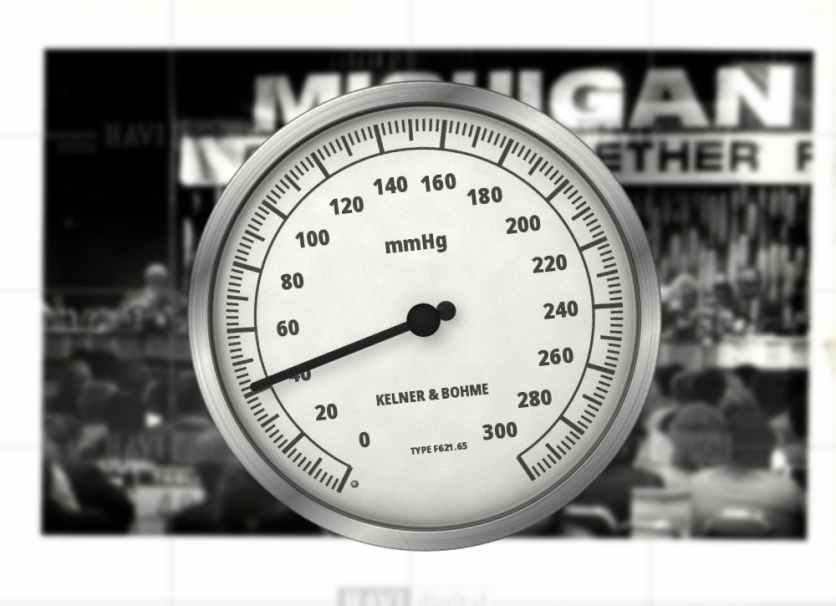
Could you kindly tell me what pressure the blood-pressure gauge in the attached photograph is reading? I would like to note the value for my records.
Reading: 42 mmHg
